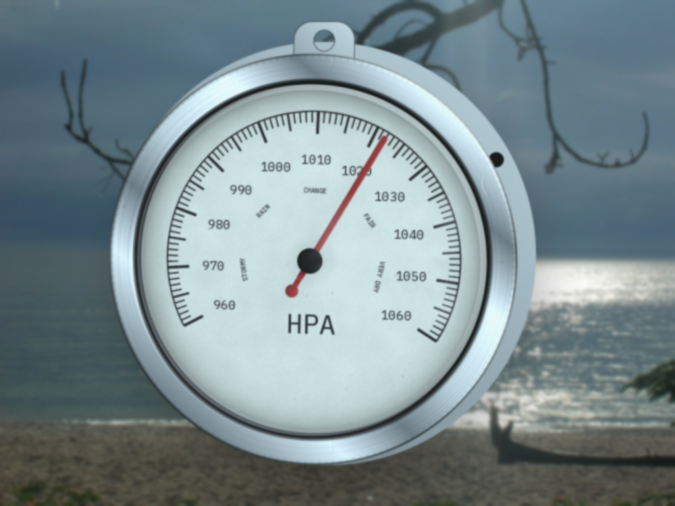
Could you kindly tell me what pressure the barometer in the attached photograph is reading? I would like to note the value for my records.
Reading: 1022 hPa
